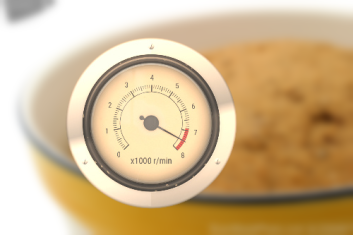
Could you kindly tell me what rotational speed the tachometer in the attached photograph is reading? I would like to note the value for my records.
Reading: 7500 rpm
